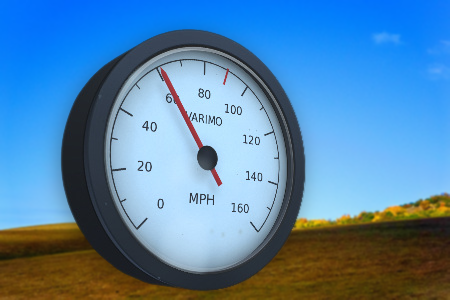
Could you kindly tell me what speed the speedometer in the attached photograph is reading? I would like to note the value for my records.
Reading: 60 mph
